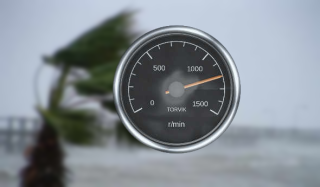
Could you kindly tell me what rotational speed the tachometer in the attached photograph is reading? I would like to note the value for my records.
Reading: 1200 rpm
